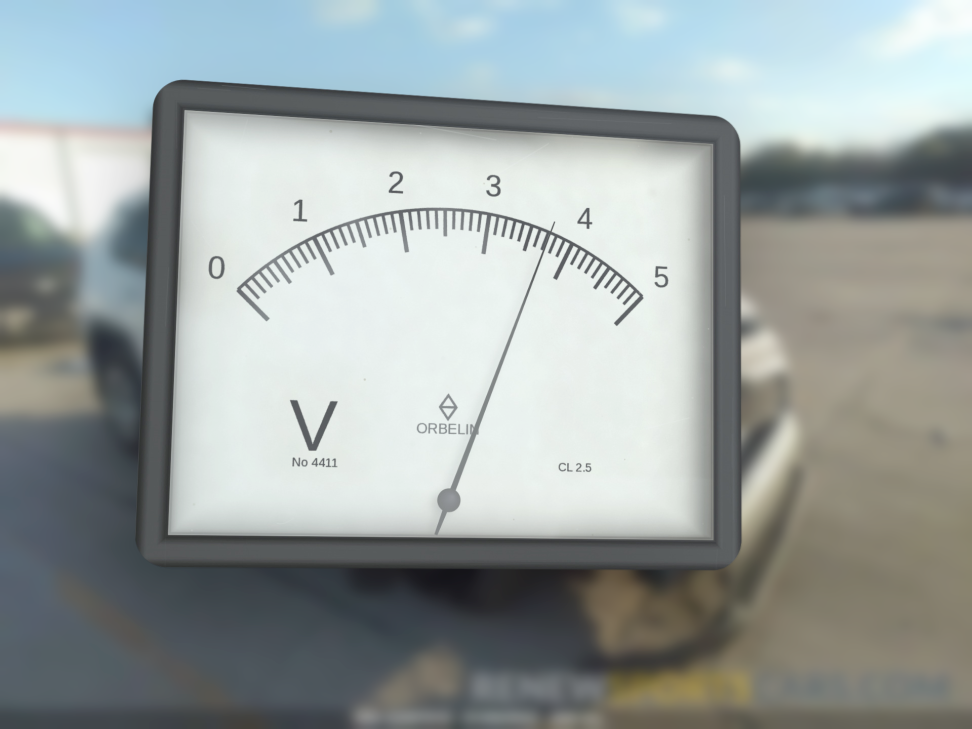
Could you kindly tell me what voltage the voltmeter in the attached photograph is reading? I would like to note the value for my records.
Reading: 3.7 V
